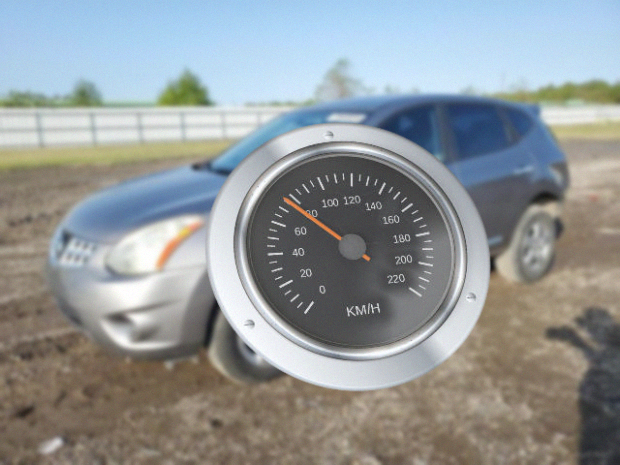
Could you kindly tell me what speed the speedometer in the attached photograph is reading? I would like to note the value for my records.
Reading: 75 km/h
